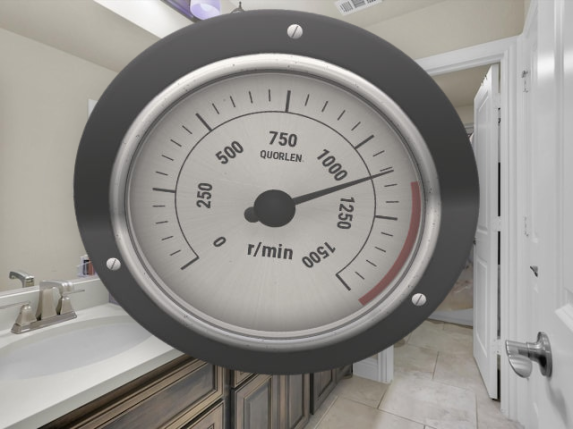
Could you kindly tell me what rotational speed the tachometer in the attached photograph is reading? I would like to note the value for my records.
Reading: 1100 rpm
